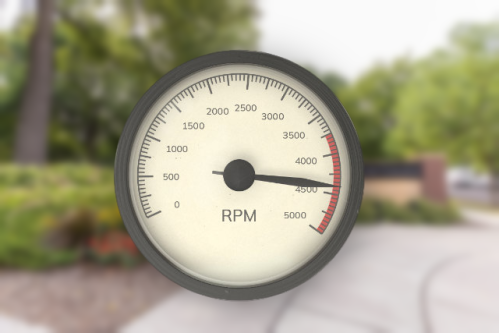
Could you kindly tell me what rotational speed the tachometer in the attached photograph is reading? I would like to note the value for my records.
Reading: 4400 rpm
